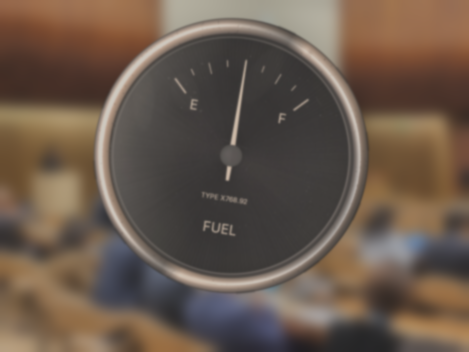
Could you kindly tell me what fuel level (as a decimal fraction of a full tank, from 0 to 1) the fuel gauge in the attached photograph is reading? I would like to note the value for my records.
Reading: 0.5
